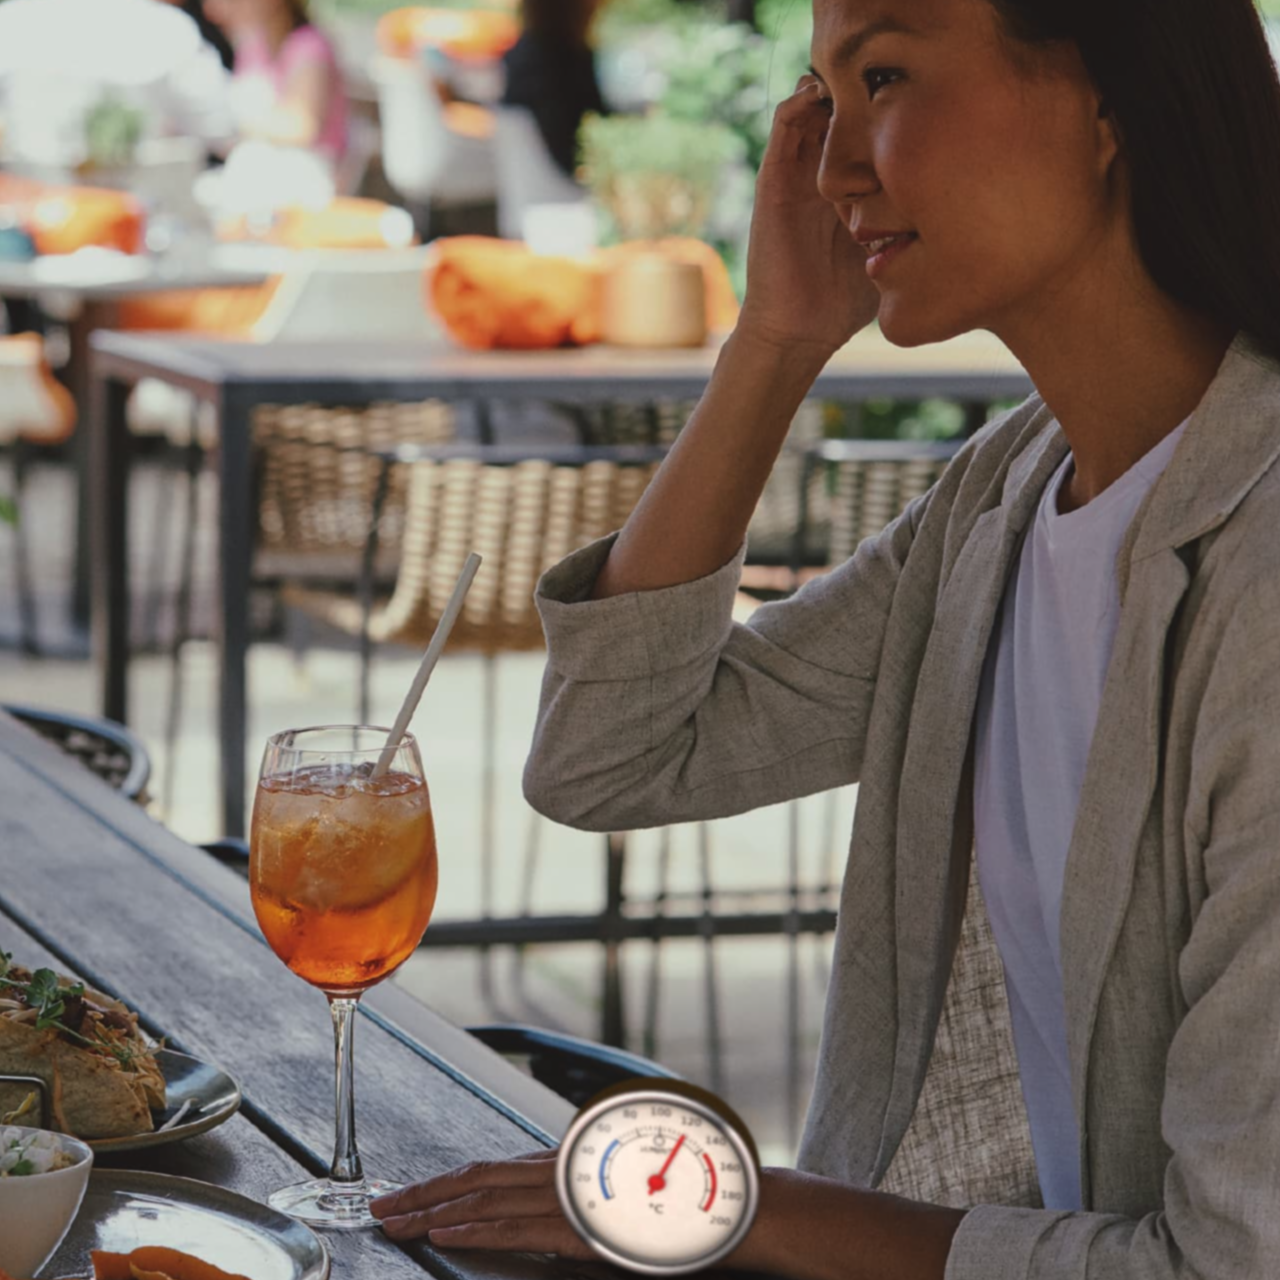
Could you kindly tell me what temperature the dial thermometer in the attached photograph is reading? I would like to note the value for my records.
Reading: 120 °C
